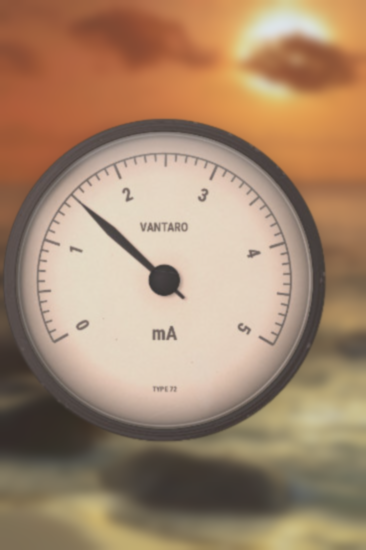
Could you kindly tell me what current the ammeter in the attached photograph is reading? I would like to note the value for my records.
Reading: 1.5 mA
